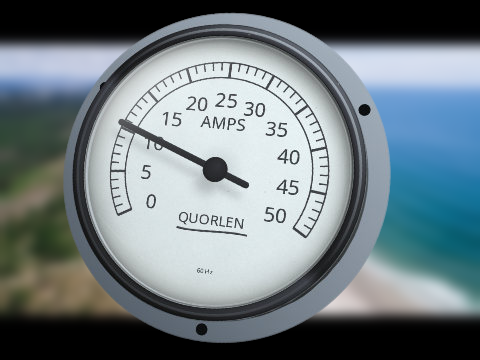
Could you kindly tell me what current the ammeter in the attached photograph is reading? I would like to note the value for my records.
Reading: 10.5 A
